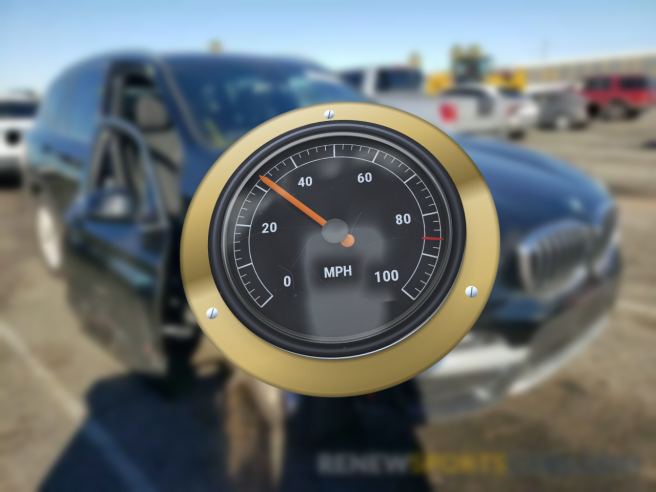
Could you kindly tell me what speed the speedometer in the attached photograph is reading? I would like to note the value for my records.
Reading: 32 mph
